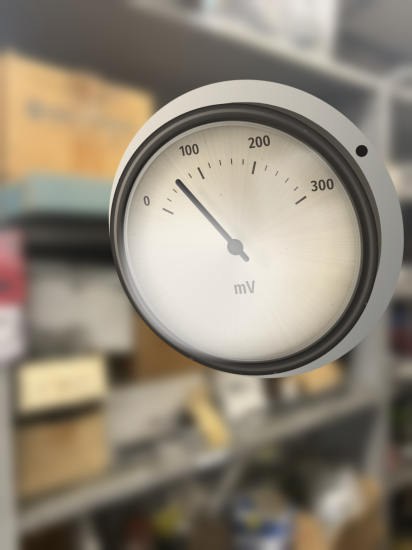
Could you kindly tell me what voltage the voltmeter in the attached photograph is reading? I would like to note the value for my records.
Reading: 60 mV
